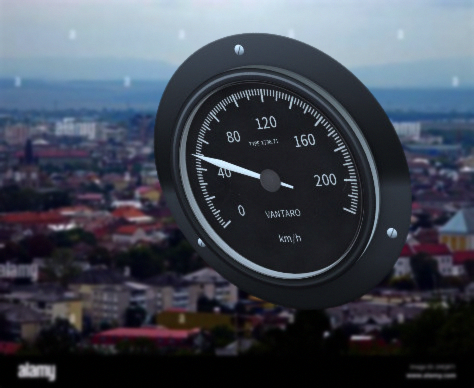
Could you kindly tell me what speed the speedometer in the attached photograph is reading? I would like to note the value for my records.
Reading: 50 km/h
